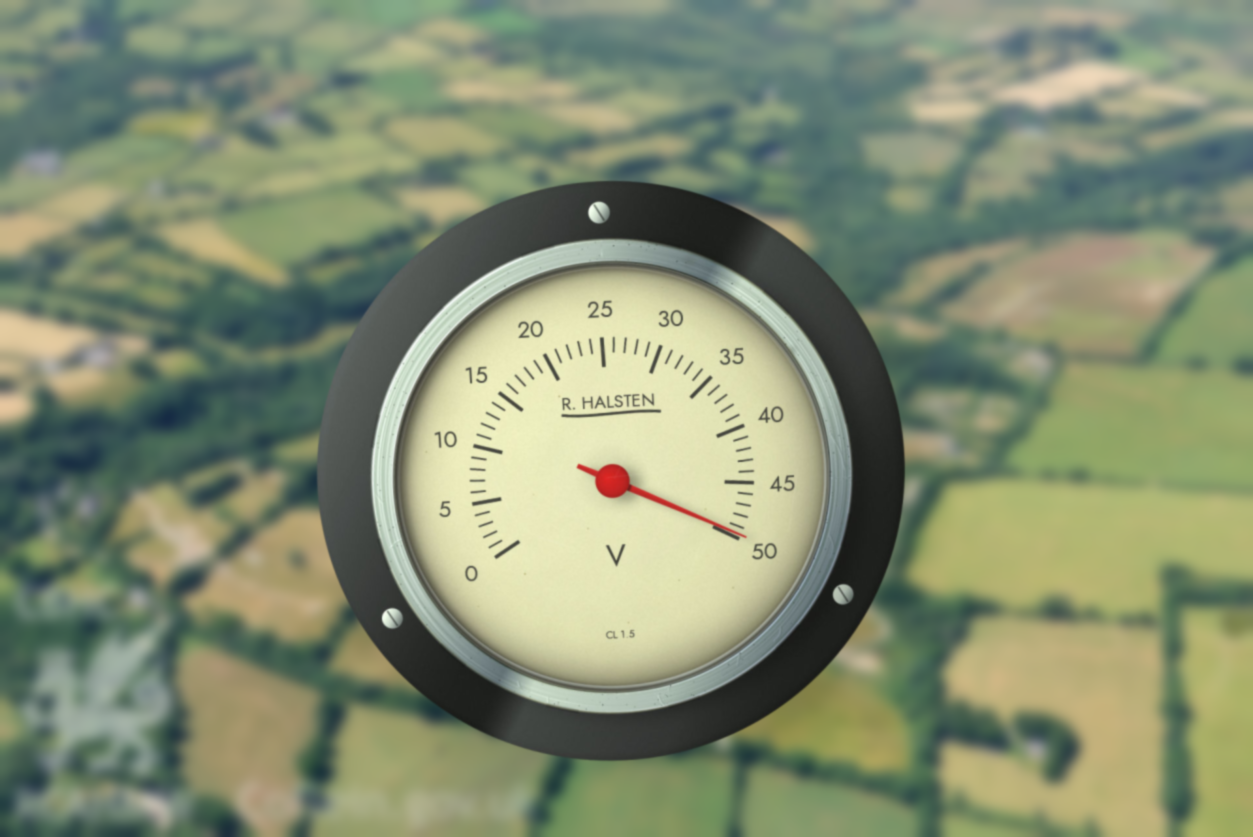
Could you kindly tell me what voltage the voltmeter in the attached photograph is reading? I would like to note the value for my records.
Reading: 49.5 V
